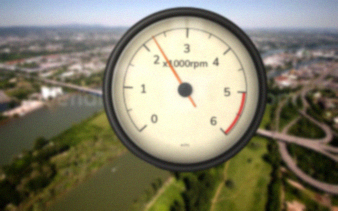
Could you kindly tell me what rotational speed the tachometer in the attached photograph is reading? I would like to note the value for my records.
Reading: 2250 rpm
